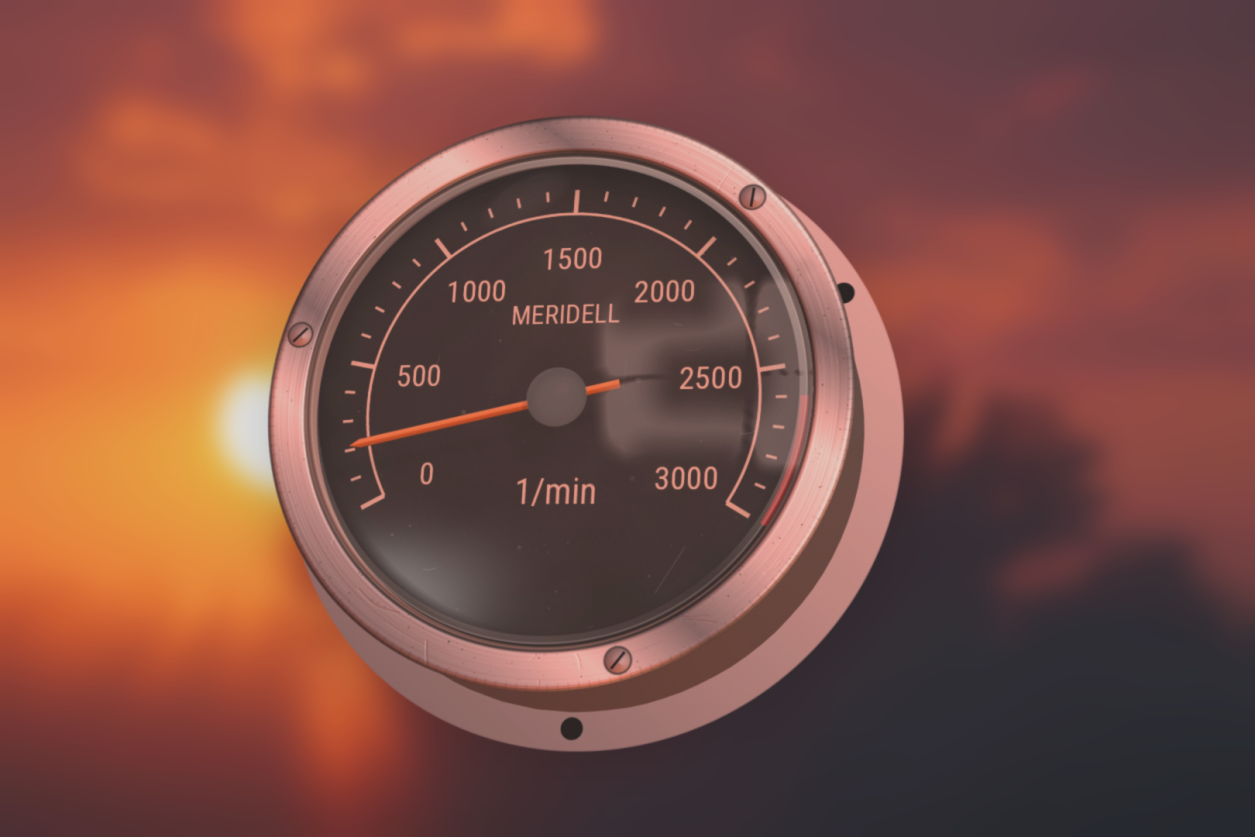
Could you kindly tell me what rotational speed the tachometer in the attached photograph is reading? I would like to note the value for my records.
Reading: 200 rpm
